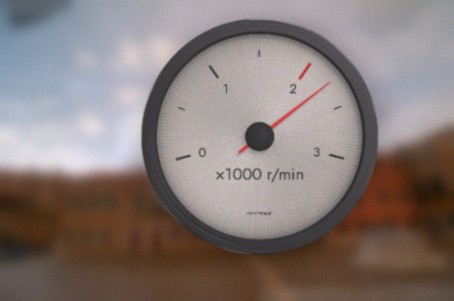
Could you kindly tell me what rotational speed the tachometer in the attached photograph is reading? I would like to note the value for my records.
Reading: 2250 rpm
